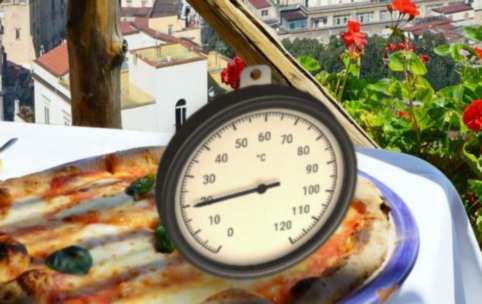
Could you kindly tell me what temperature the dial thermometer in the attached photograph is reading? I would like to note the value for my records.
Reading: 20 °C
